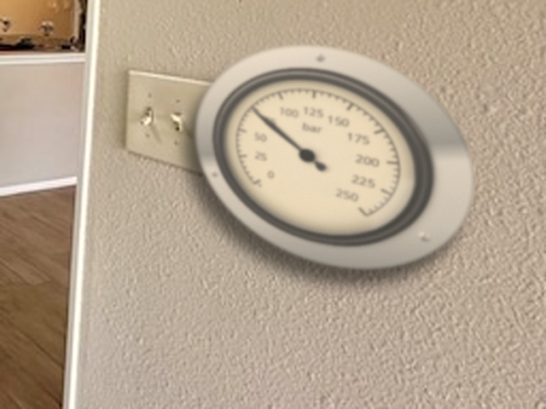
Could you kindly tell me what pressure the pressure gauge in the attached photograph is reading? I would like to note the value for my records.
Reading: 75 bar
